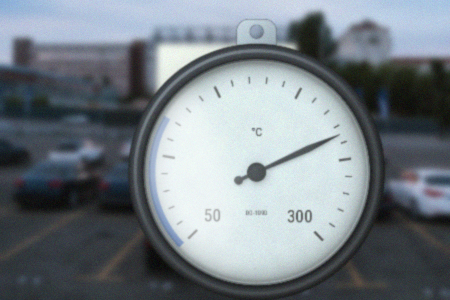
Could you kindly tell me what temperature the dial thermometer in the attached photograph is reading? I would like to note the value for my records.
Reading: 235 °C
